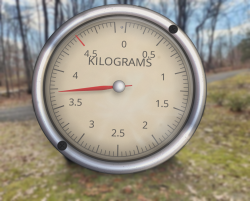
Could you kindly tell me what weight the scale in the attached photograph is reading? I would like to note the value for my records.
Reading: 3.7 kg
